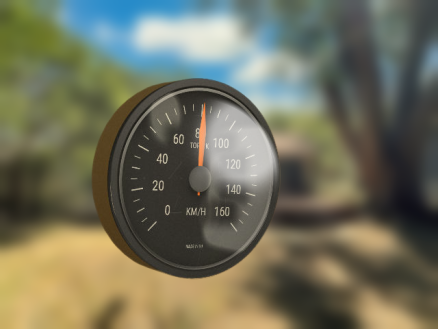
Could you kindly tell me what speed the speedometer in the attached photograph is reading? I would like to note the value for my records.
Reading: 80 km/h
